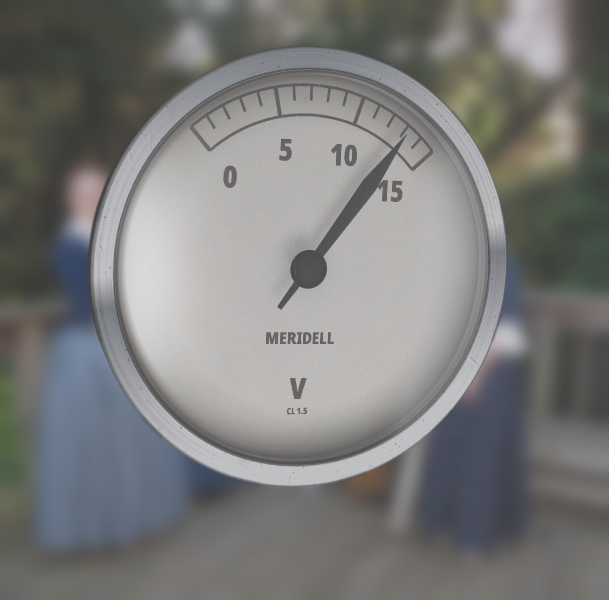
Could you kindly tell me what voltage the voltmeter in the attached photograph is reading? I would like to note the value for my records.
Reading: 13 V
